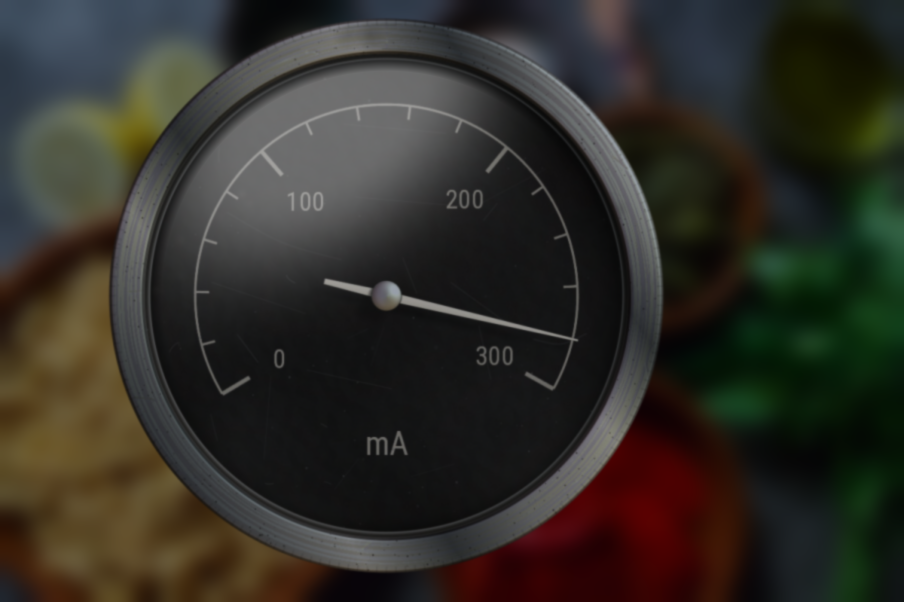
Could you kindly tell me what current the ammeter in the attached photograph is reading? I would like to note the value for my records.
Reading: 280 mA
